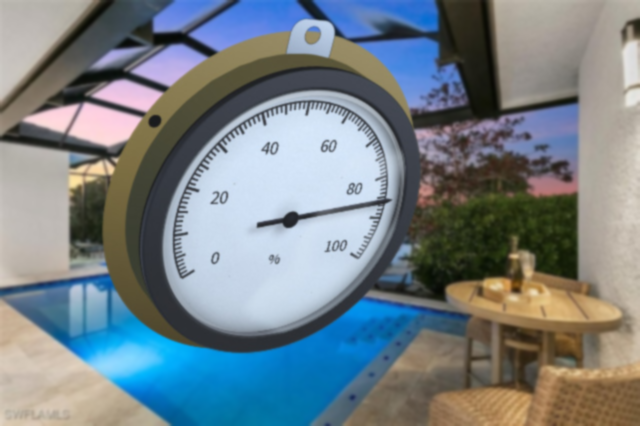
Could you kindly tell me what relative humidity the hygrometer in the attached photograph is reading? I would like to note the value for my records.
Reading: 85 %
